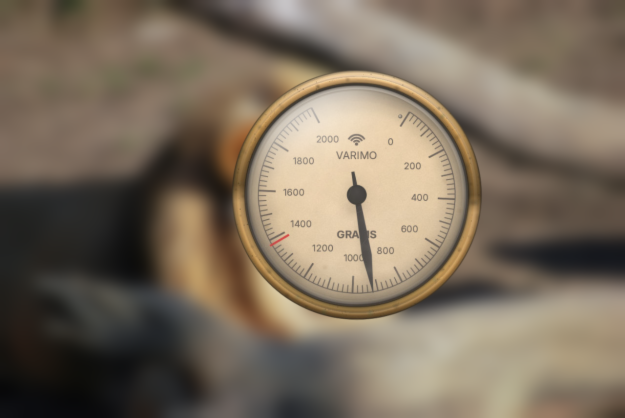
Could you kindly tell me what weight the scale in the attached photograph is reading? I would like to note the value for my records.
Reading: 920 g
